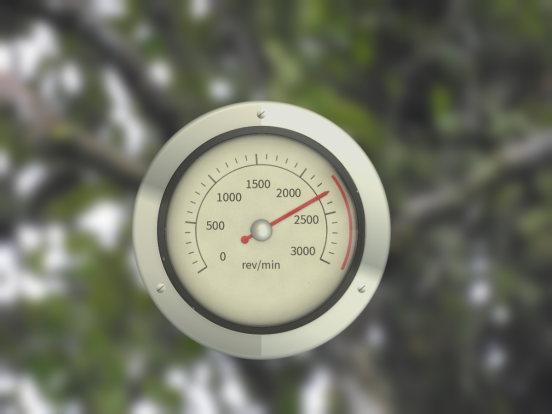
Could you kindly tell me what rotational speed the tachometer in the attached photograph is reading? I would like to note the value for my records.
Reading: 2300 rpm
